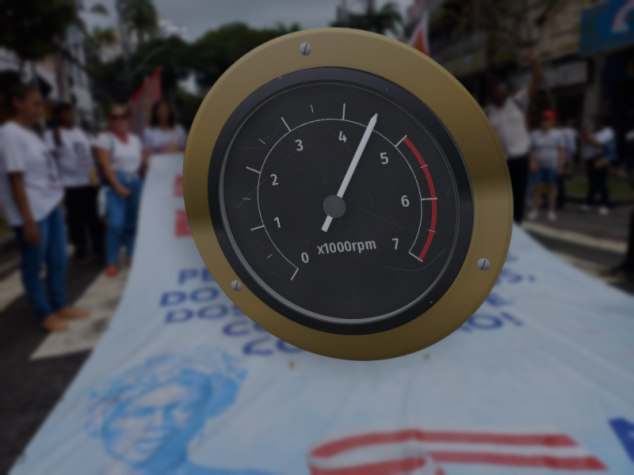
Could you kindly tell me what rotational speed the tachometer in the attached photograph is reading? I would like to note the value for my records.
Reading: 4500 rpm
